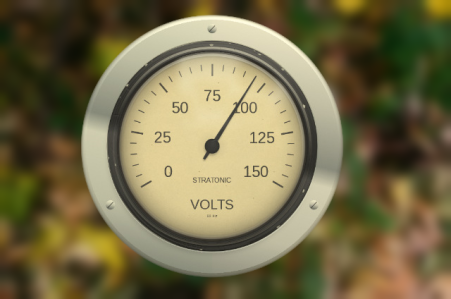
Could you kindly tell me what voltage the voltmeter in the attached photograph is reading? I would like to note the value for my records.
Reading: 95 V
